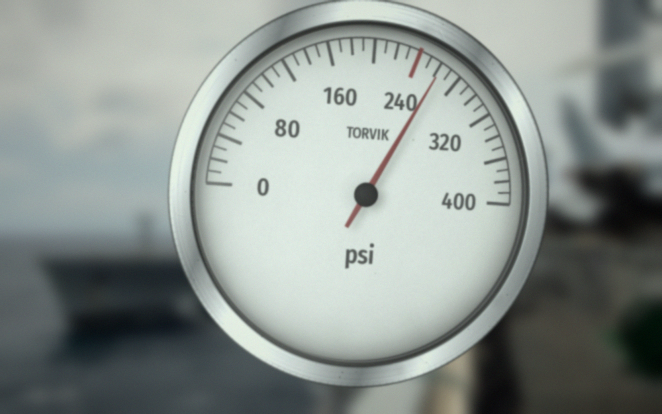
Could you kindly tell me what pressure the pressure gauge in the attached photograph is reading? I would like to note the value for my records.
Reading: 260 psi
